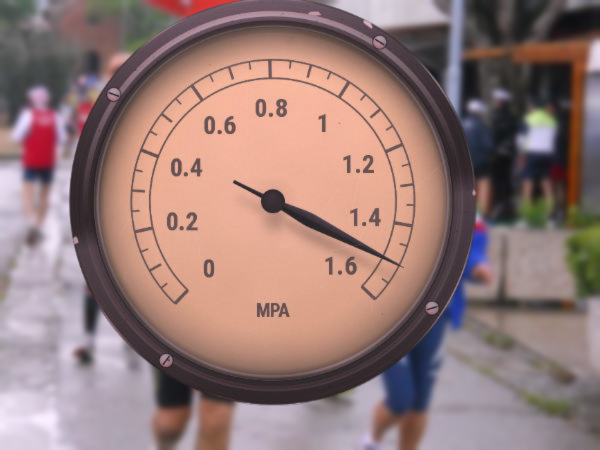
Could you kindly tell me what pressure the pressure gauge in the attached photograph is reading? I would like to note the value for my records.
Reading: 1.5 MPa
